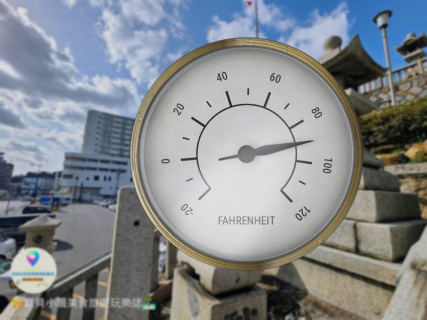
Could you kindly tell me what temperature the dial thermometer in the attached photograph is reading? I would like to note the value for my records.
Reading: 90 °F
